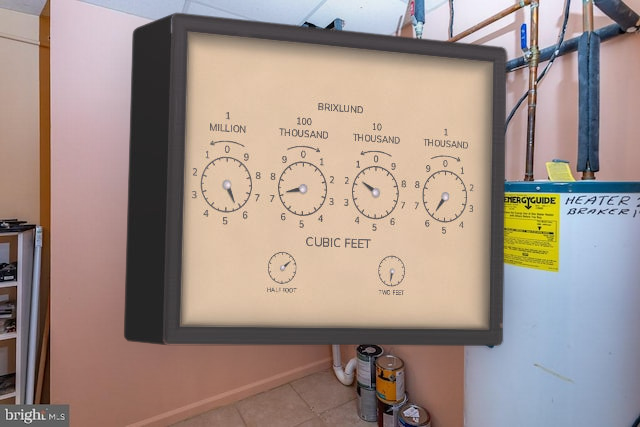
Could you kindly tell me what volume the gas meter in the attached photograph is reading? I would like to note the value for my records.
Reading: 571600 ft³
